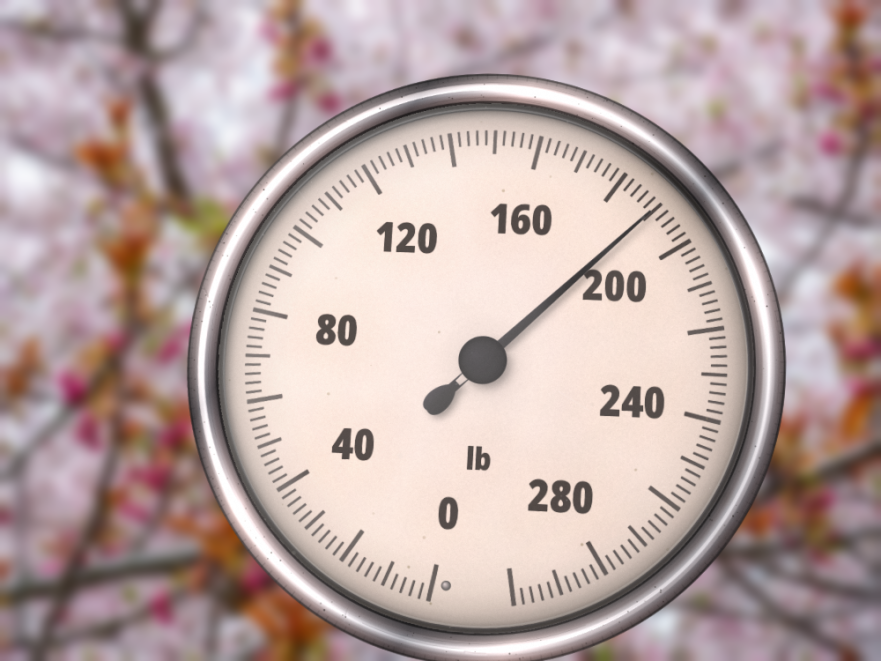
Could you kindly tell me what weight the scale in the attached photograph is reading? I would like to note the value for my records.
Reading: 190 lb
